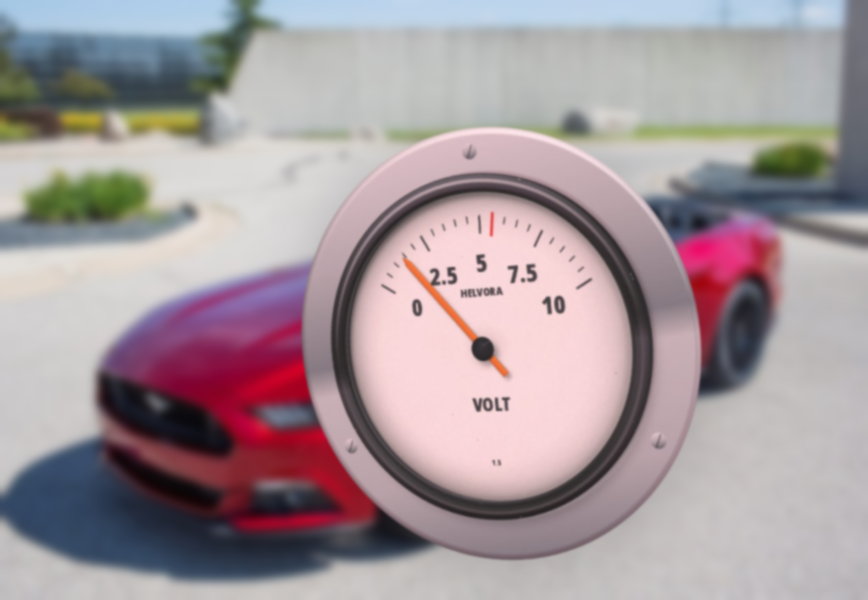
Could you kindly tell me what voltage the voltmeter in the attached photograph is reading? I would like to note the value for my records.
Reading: 1.5 V
